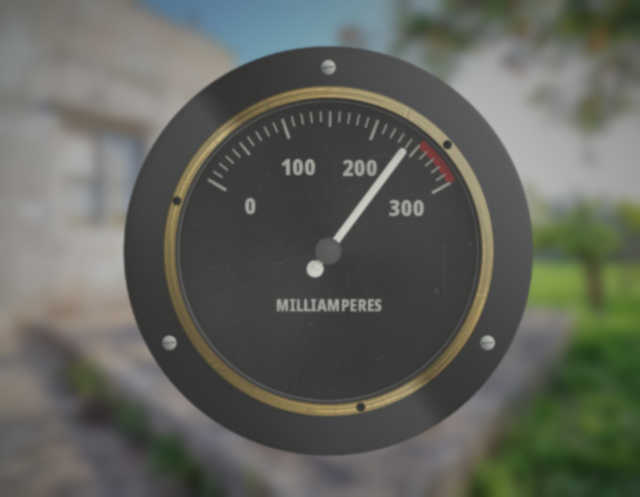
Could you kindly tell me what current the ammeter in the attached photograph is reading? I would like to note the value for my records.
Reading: 240 mA
